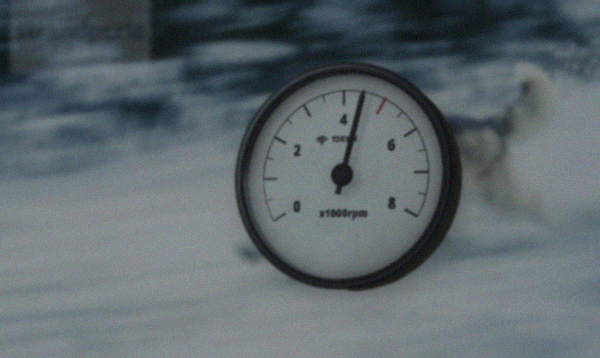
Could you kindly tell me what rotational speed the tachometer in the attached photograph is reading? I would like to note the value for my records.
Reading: 4500 rpm
